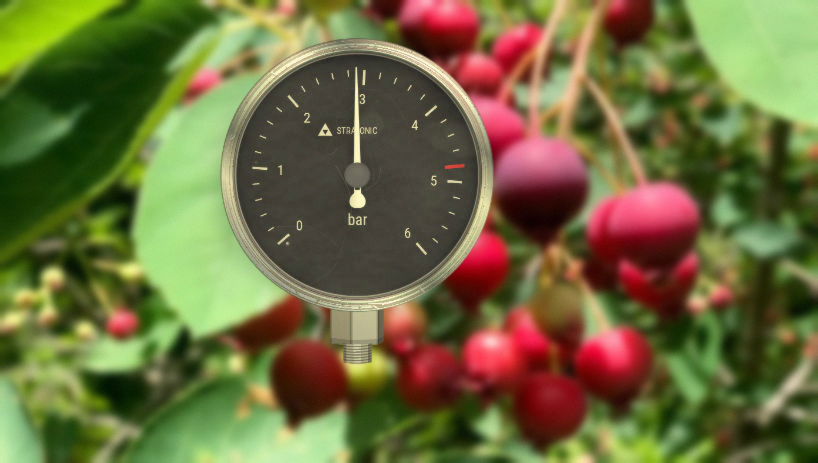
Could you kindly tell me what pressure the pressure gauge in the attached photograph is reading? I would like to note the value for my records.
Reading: 2.9 bar
